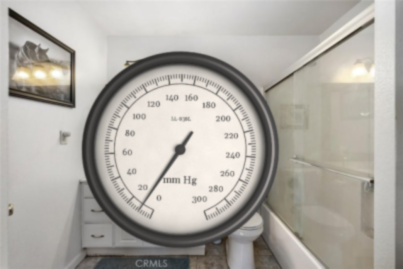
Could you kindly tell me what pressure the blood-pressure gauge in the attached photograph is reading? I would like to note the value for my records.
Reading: 10 mmHg
